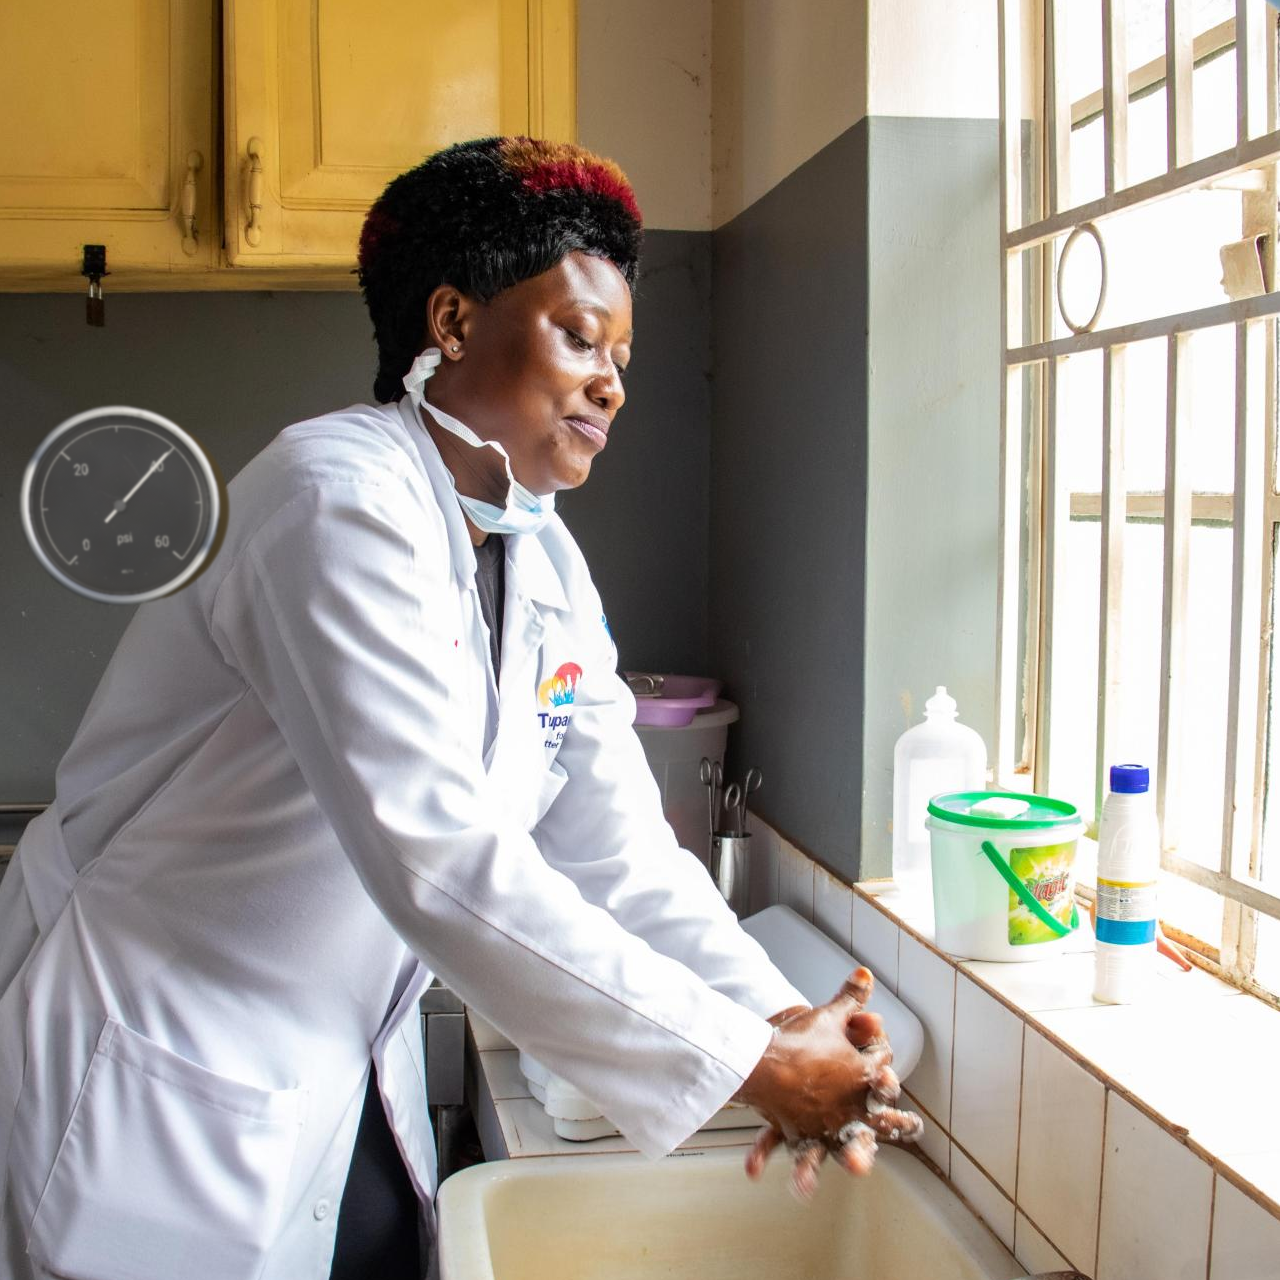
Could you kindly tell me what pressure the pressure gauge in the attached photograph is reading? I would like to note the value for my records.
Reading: 40 psi
